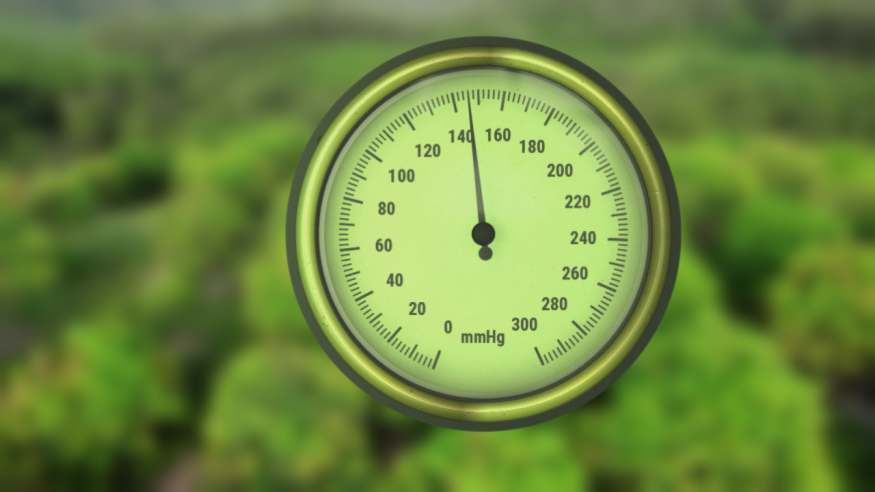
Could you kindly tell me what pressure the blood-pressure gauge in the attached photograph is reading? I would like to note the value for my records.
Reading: 146 mmHg
